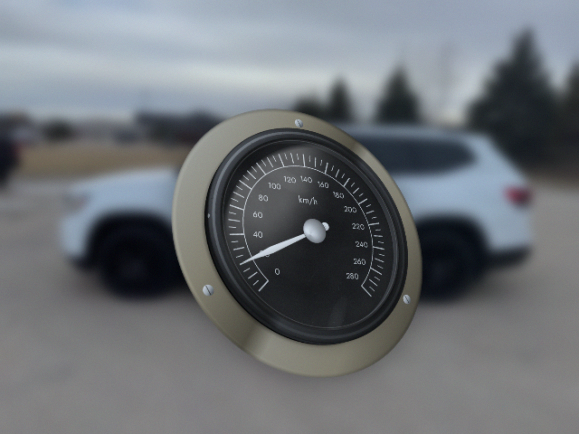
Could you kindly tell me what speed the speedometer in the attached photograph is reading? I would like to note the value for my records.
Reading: 20 km/h
